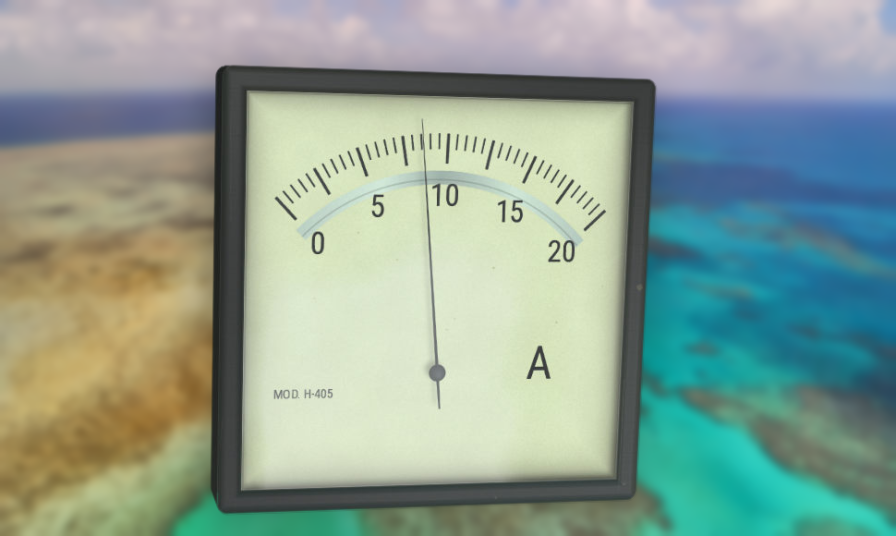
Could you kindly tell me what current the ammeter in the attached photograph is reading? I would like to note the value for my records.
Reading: 8.5 A
